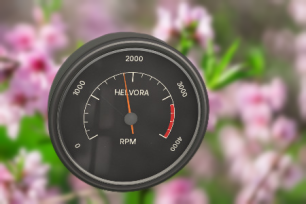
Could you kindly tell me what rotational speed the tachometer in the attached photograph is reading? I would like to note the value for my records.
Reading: 1800 rpm
